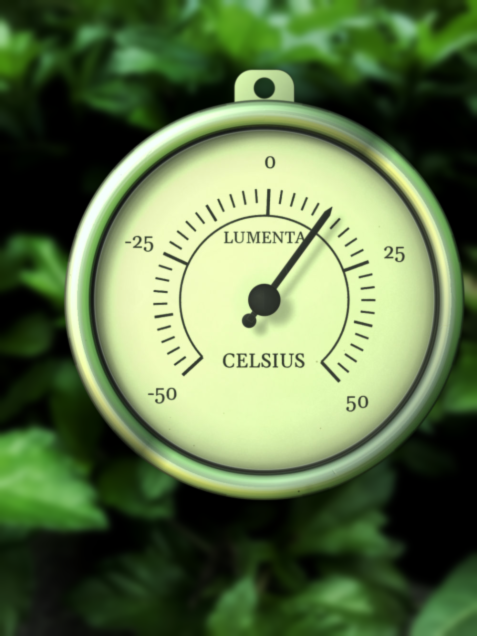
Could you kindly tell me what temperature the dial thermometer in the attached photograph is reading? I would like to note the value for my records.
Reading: 12.5 °C
